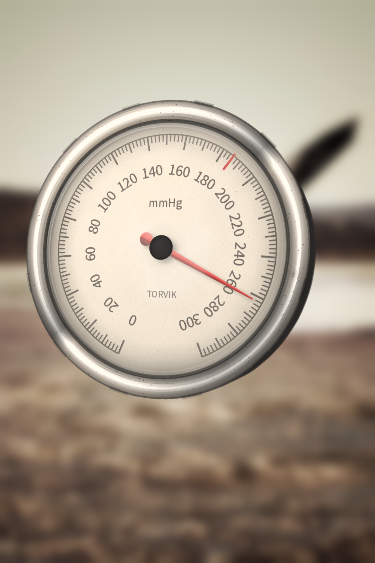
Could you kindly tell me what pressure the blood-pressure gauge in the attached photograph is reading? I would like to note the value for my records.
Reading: 262 mmHg
